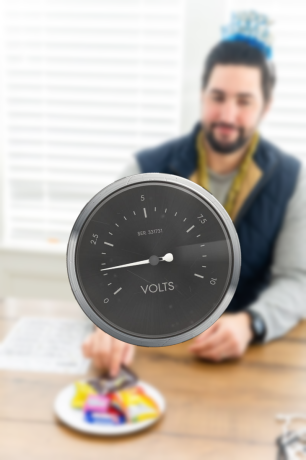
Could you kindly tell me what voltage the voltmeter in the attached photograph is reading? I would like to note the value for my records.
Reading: 1.25 V
